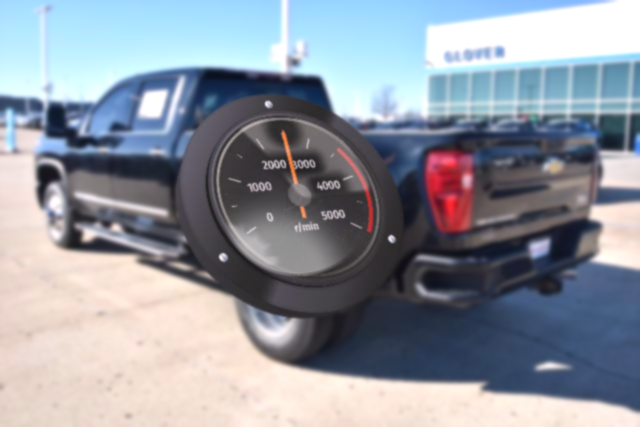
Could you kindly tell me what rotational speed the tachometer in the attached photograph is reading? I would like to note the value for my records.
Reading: 2500 rpm
